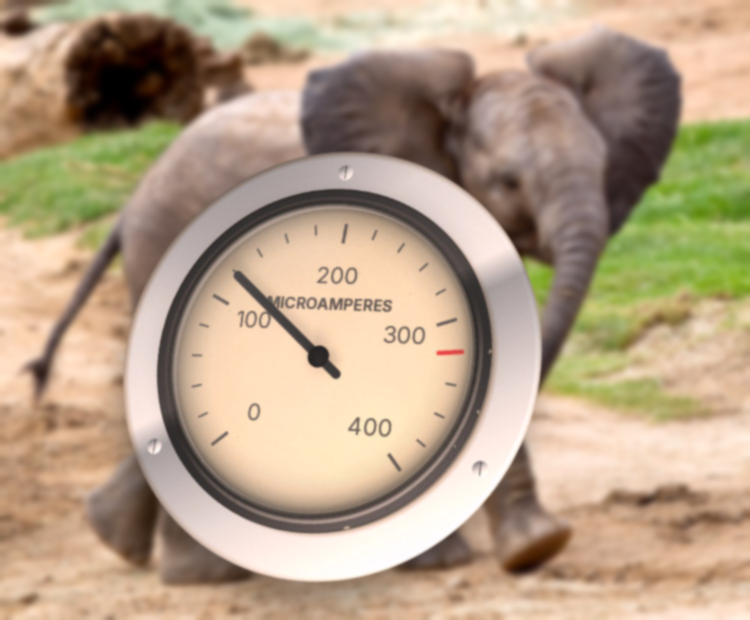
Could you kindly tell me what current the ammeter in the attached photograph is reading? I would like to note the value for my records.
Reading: 120 µA
